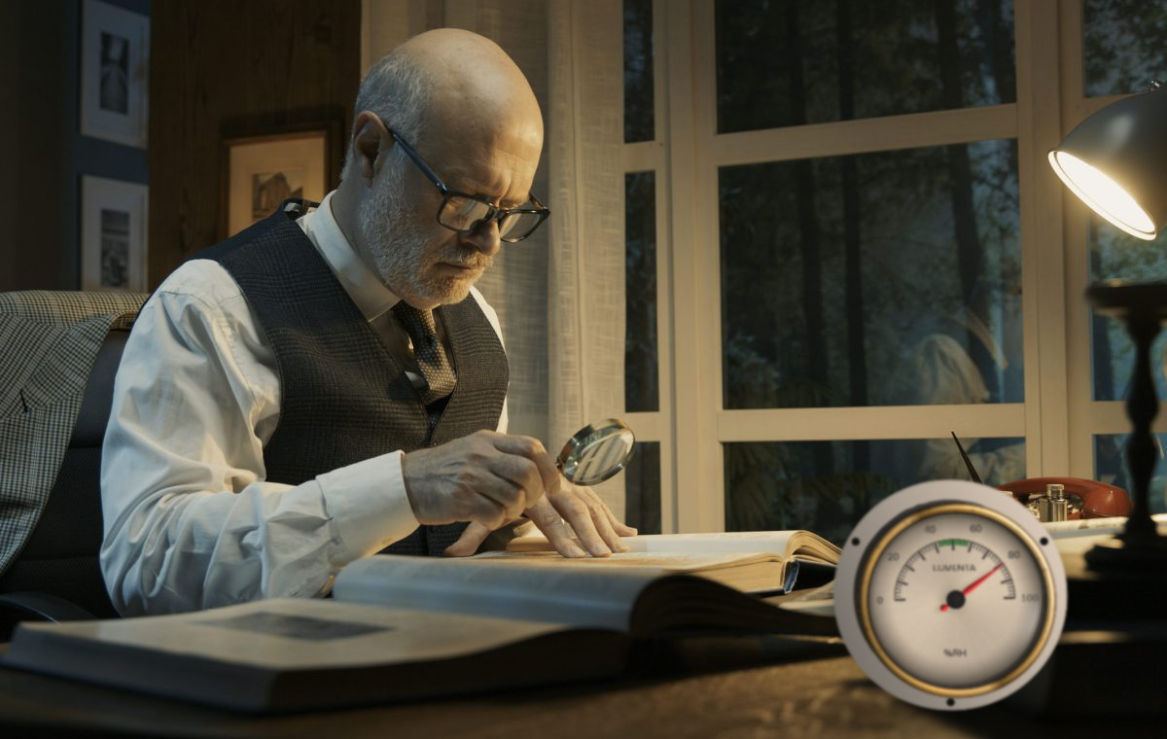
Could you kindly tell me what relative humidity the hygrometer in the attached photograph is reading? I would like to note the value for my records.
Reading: 80 %
